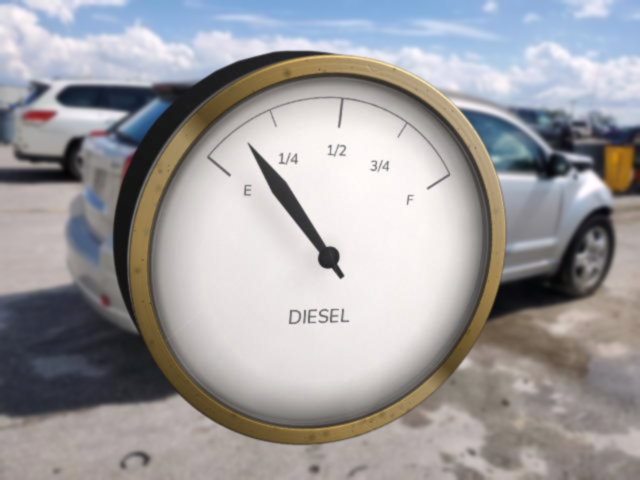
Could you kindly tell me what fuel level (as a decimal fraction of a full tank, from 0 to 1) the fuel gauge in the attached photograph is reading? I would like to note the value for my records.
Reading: 0.125
